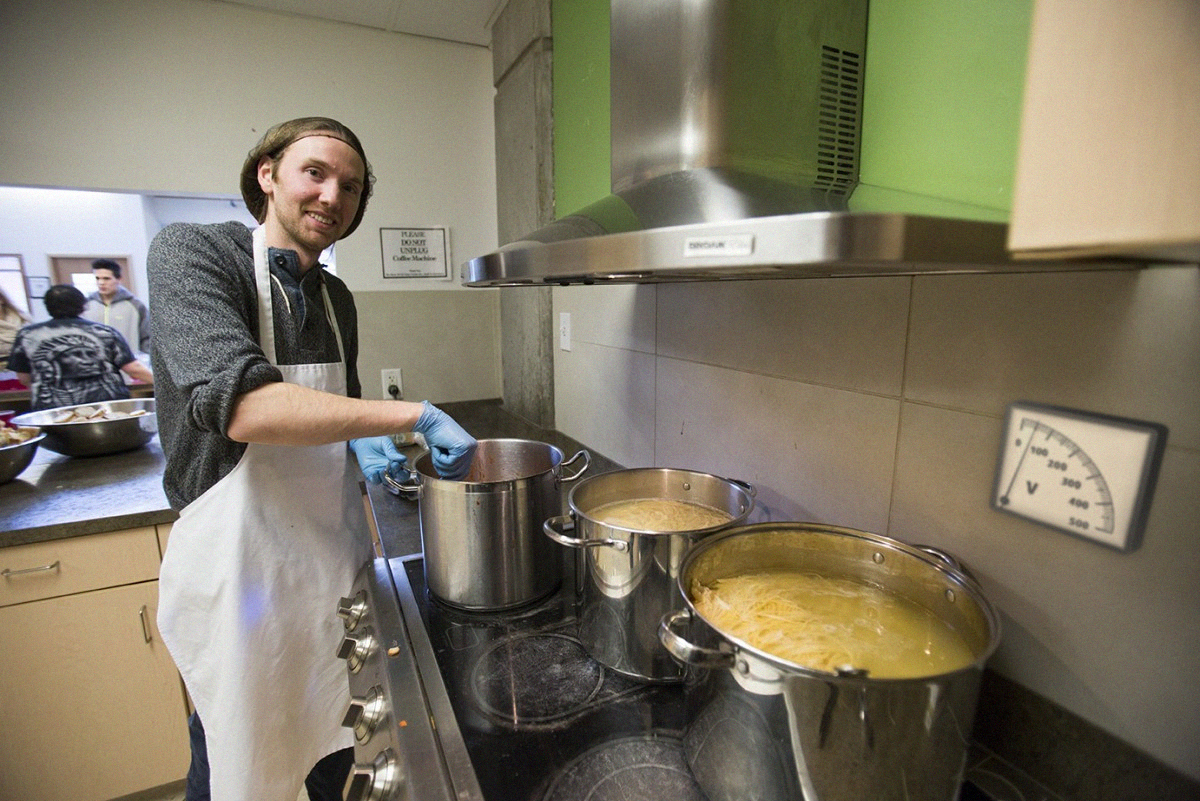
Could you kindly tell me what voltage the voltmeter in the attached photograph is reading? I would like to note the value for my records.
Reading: 50 V
